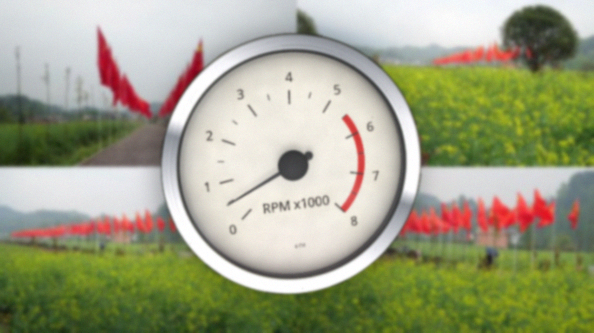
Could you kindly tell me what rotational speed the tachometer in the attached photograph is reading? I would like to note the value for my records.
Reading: 500 rpm
